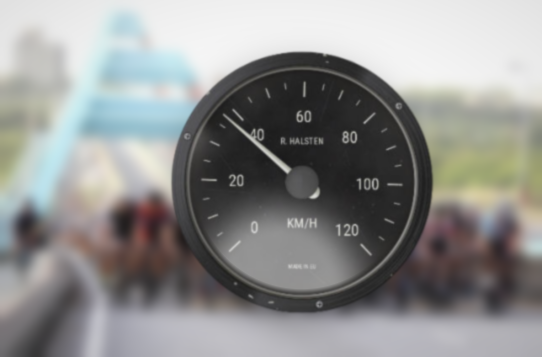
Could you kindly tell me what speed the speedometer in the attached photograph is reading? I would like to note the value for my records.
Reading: 37.5 km/h
